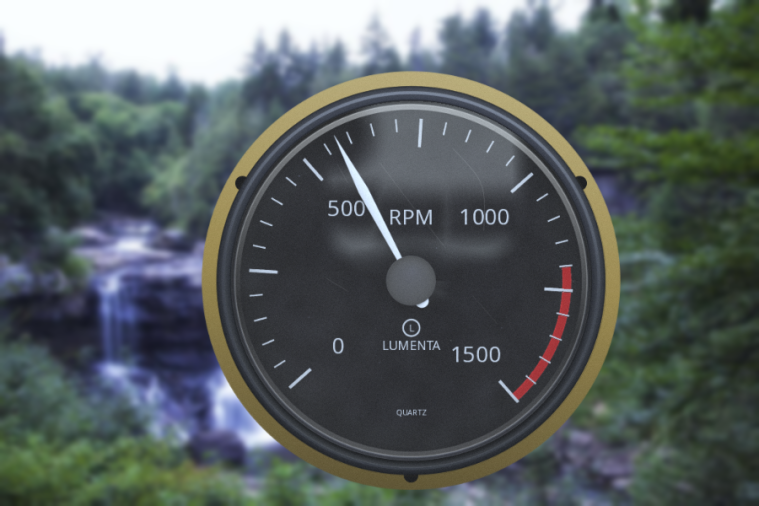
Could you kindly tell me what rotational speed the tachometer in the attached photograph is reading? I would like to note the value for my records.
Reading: 575 rpm
